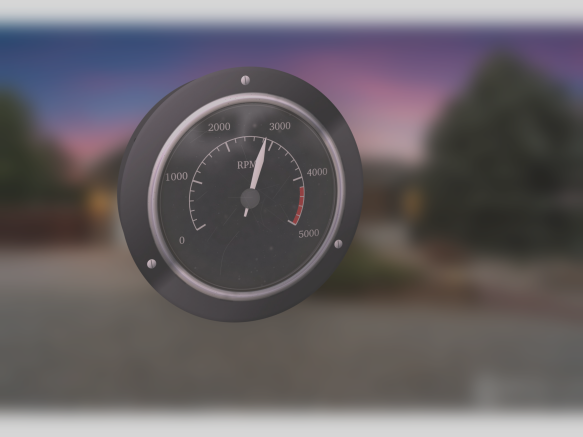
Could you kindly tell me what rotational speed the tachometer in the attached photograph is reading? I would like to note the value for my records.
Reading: 2800 rpm
